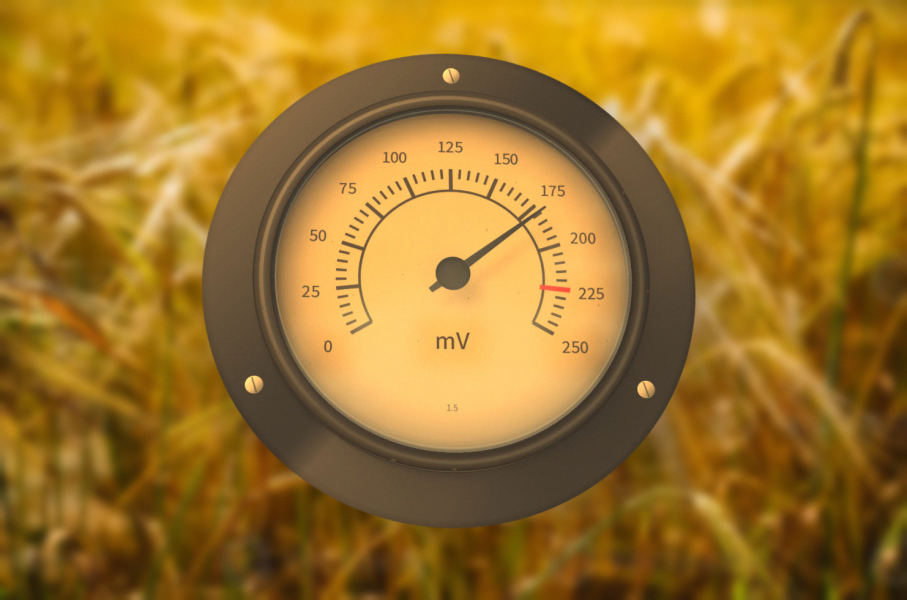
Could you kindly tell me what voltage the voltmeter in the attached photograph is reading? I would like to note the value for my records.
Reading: 180 mV
